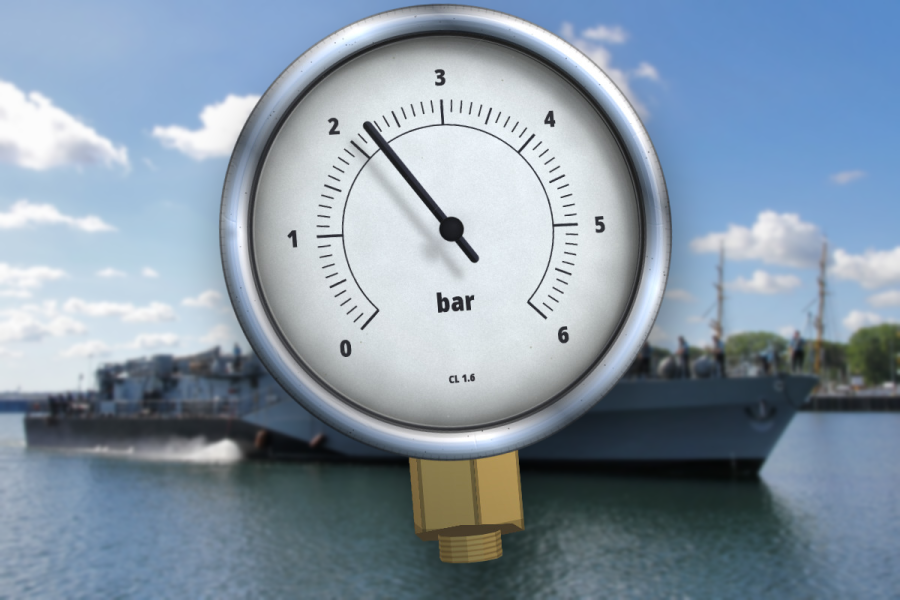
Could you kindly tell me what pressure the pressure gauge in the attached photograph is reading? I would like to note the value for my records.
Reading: 2.2 bar
